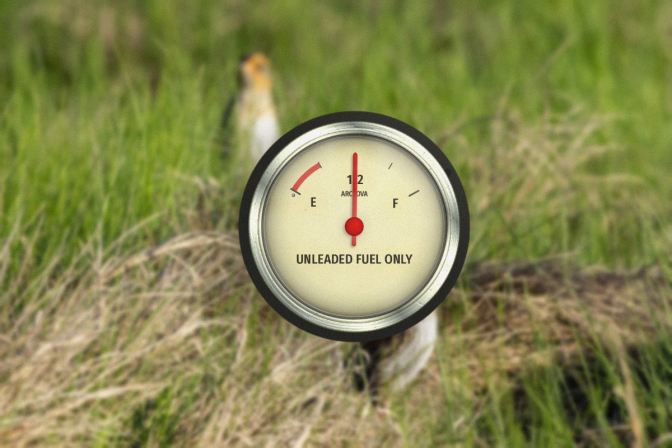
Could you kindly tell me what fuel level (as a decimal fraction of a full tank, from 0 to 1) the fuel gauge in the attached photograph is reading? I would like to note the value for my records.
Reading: 0.5
